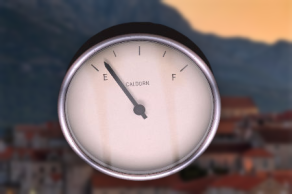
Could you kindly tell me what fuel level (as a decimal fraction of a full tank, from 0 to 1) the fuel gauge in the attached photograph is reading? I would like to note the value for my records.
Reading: 0.125
